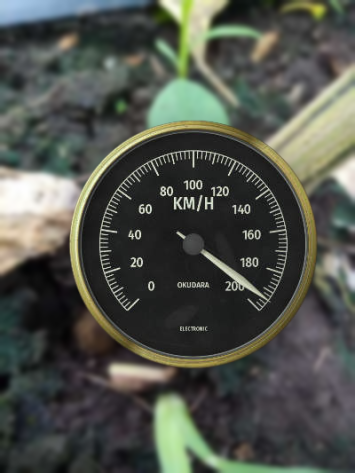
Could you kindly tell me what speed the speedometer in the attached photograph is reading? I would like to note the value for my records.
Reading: 194 km/h
